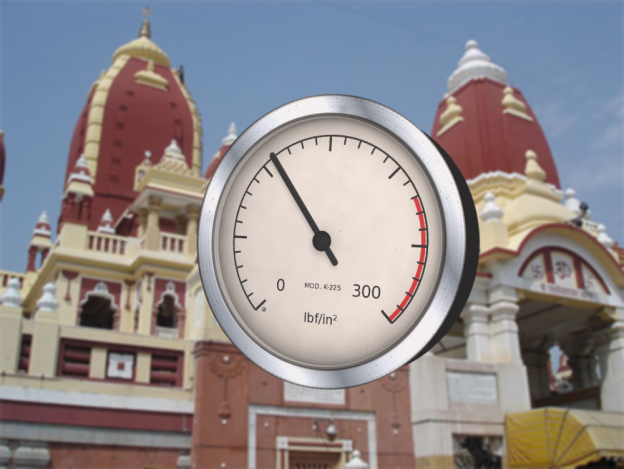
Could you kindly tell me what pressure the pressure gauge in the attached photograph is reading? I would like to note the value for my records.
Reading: 110 psi
